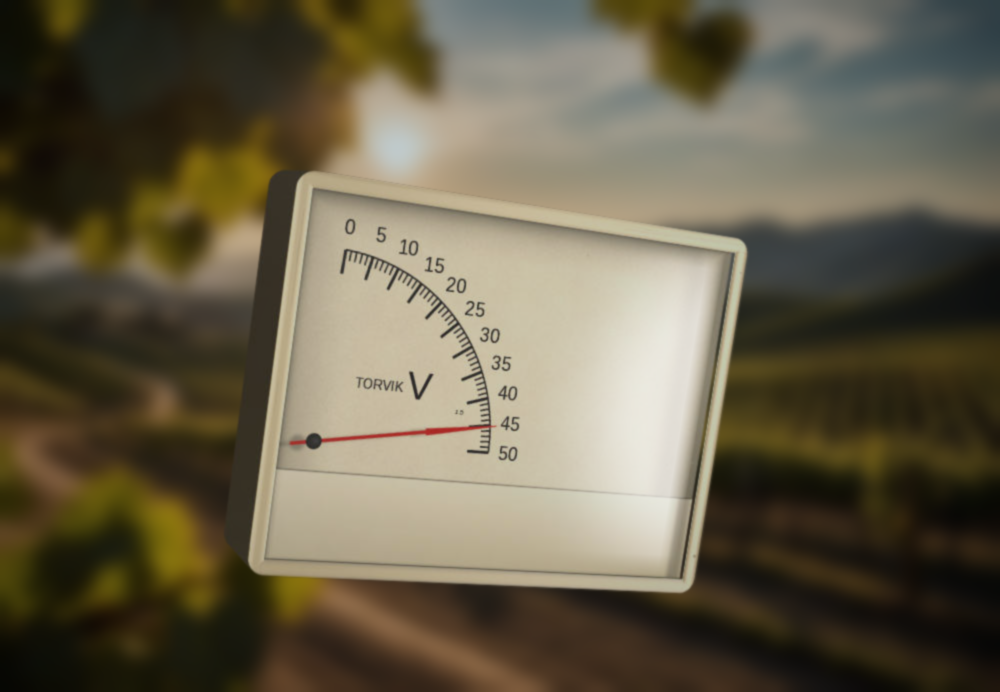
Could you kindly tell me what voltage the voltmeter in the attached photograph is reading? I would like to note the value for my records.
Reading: 45 V
